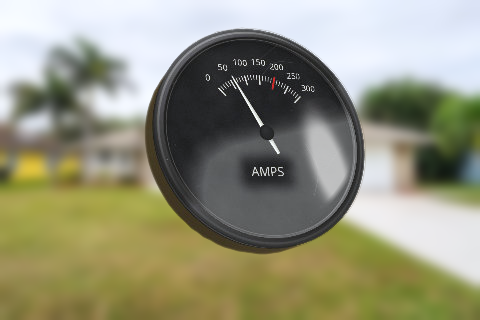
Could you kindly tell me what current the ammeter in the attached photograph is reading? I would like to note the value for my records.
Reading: 50 A
